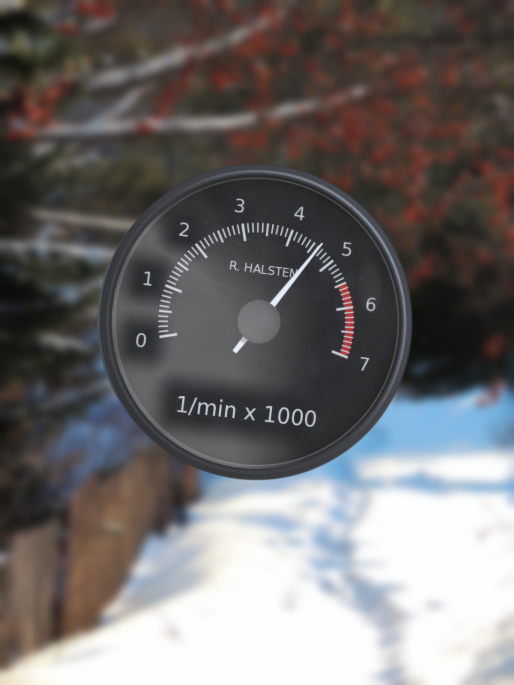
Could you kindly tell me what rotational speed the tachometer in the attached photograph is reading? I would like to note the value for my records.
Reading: 4600 rpm
